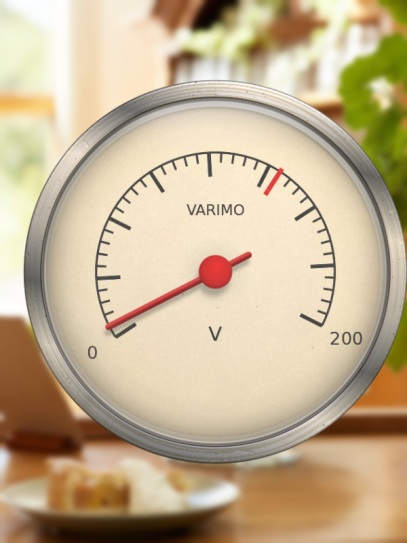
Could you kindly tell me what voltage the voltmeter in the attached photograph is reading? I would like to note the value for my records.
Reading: 5 V
